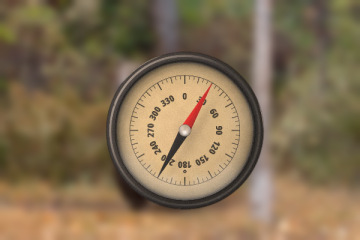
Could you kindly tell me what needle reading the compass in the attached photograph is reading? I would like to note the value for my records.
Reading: 30 °
